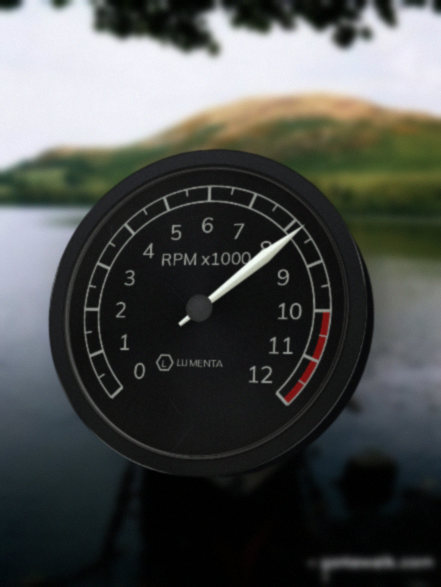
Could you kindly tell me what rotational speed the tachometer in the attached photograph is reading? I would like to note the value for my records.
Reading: 8250 rpm
